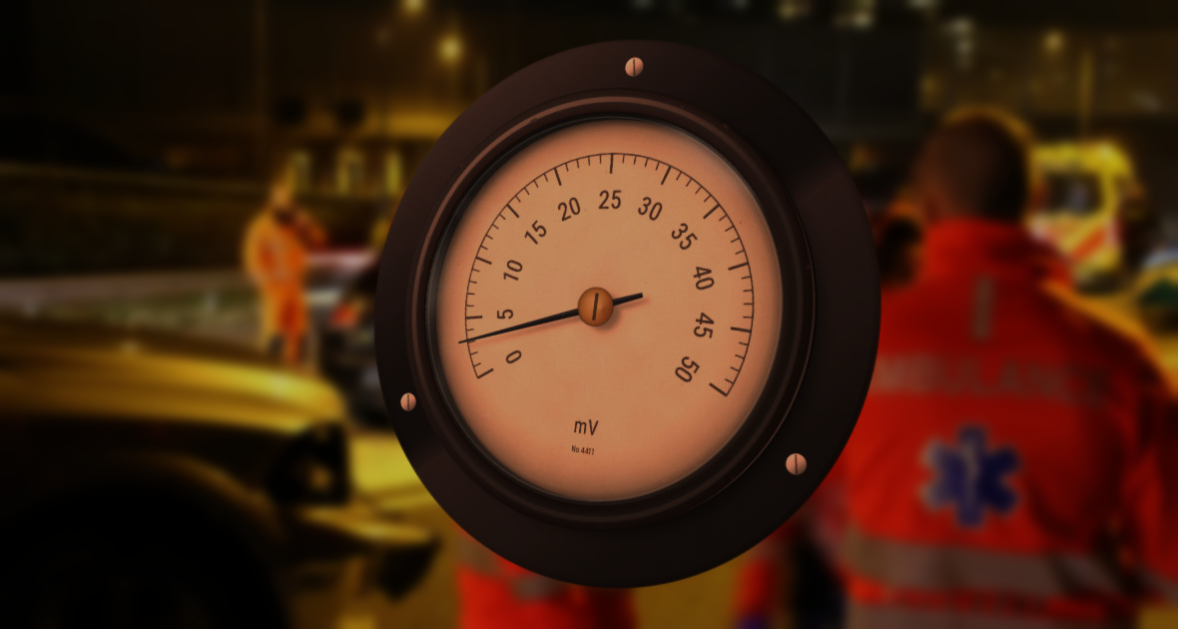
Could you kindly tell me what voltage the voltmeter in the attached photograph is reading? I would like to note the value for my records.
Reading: 3 mV
